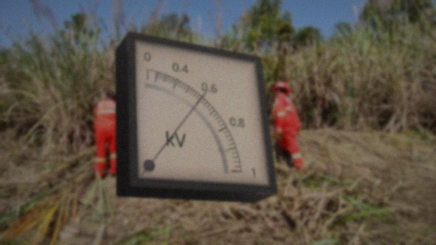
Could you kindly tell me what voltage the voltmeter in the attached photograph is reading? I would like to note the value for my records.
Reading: 0.6 kV
